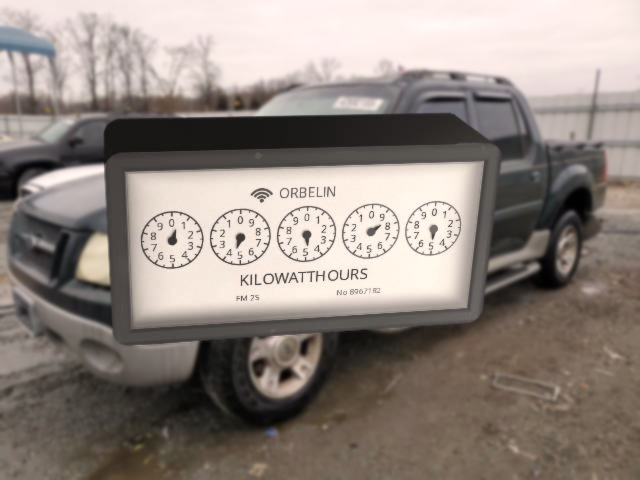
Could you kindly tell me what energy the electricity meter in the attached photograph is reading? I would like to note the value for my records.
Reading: 4485 kWh
